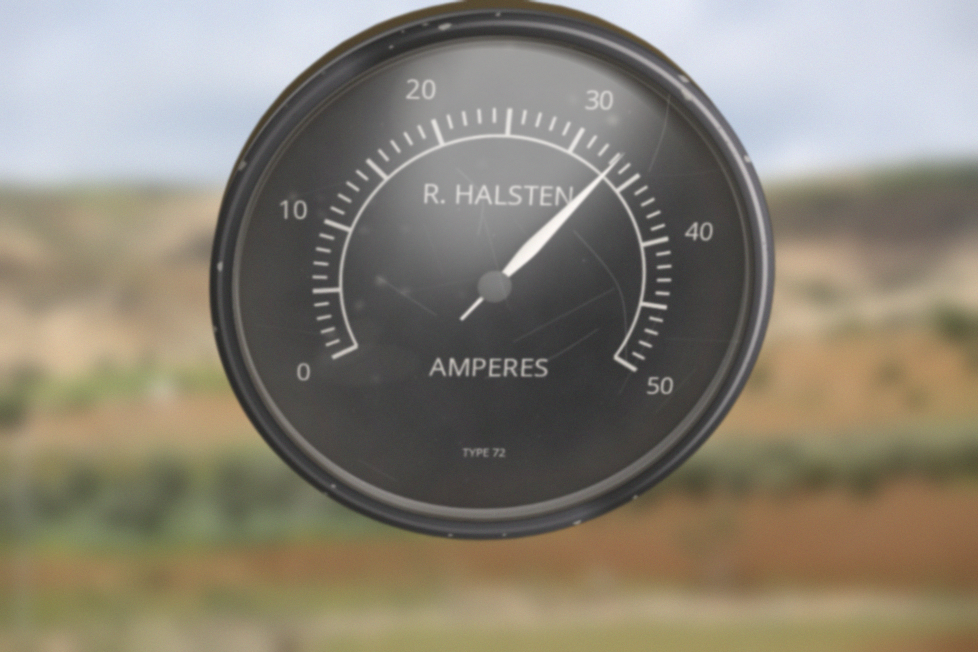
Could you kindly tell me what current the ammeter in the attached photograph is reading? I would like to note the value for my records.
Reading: 33 A
